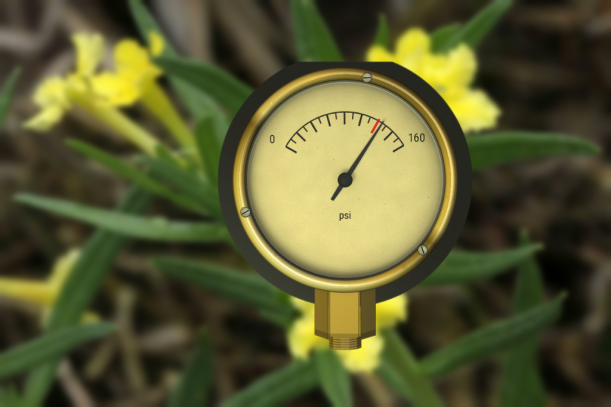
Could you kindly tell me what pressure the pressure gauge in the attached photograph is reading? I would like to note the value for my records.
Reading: 125 psi
